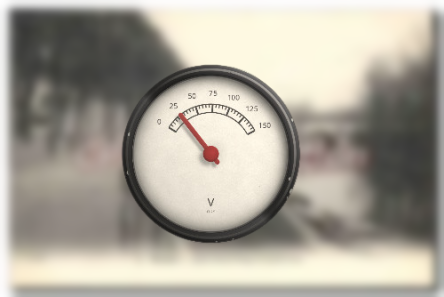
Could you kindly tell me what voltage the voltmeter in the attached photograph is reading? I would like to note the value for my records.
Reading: 25 V
